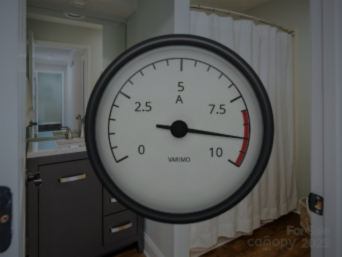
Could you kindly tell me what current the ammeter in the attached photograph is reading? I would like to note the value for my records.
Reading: 9 A
